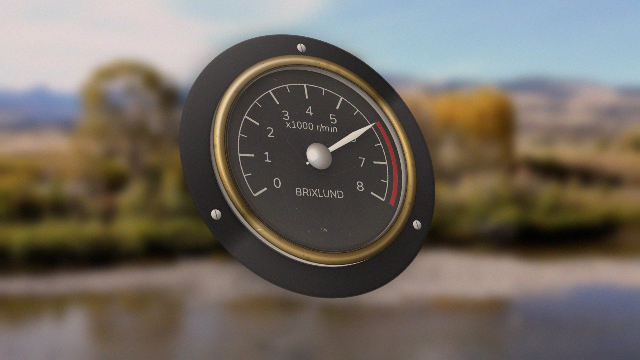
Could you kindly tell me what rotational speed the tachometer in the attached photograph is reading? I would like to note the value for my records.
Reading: 6000 rpm
